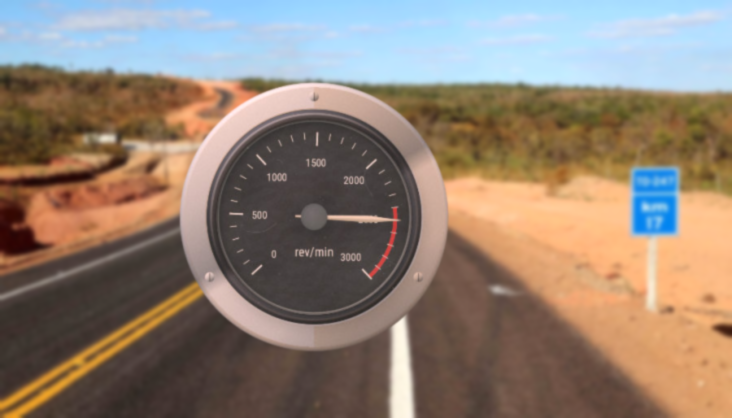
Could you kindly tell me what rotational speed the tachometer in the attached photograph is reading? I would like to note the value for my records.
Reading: 2500 rpm
